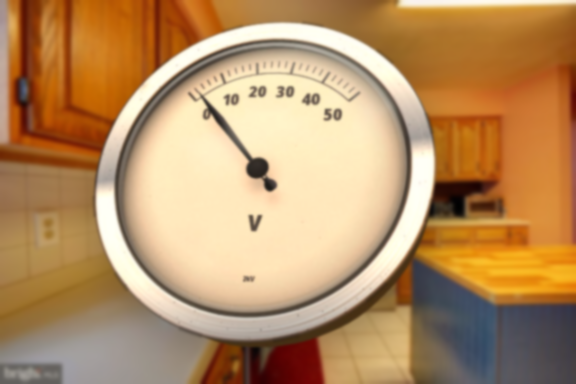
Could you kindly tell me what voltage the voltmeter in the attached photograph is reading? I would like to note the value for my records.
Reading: 2 V
